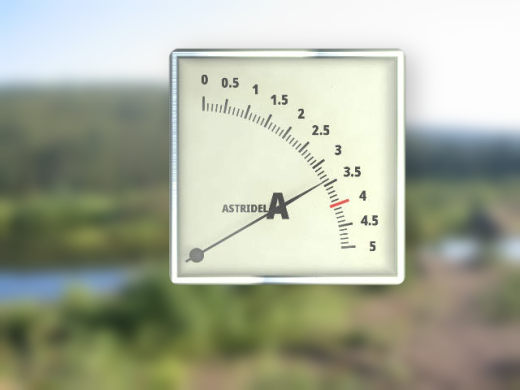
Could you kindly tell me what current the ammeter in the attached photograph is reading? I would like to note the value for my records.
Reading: 3.4 A
